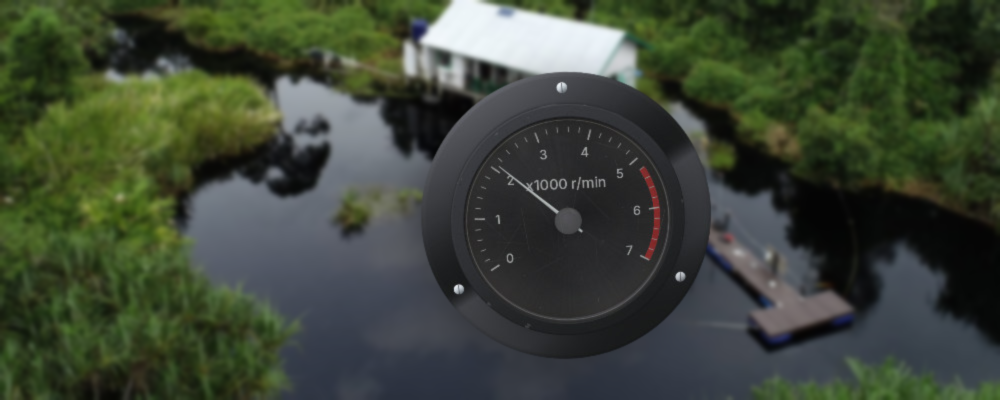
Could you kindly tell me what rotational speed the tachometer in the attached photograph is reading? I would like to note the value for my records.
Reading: 2100 rpm
